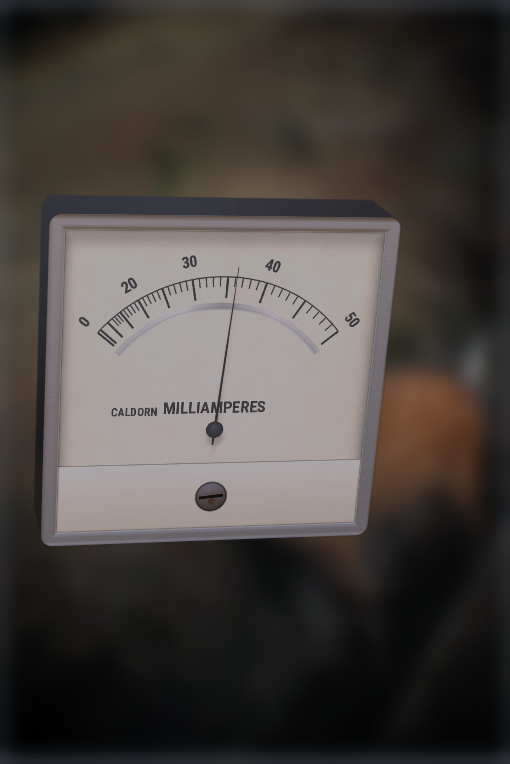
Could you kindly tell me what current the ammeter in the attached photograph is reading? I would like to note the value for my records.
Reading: 36 mA
